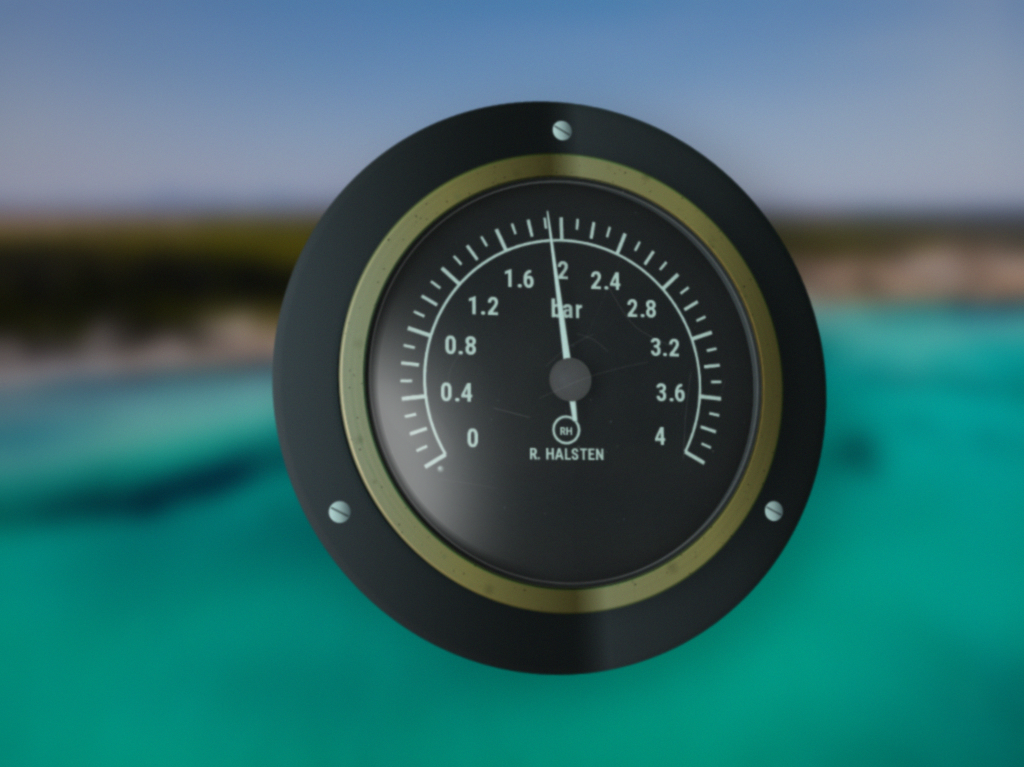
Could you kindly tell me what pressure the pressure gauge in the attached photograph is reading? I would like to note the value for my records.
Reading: 1.9 bar
